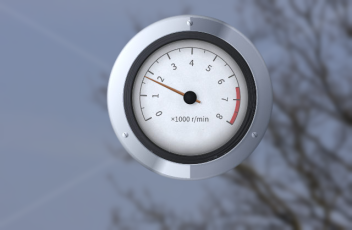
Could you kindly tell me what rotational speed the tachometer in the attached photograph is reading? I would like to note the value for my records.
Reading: 1750 rpm
